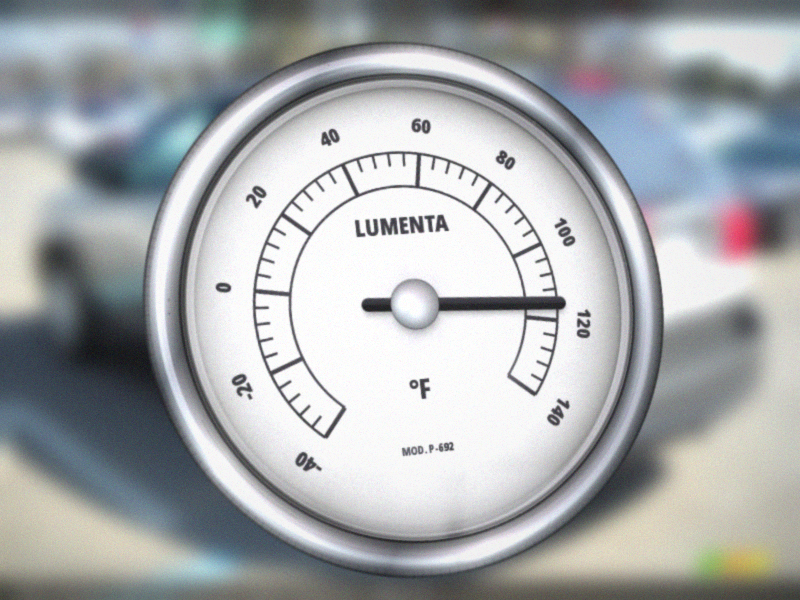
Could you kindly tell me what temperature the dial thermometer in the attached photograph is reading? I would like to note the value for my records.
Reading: 116 °F
